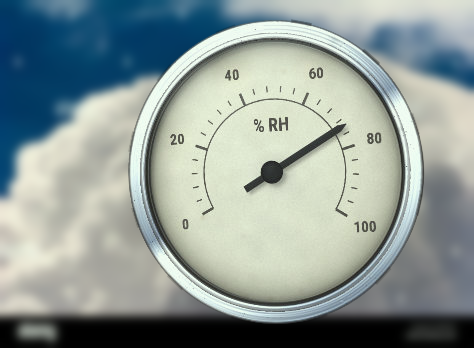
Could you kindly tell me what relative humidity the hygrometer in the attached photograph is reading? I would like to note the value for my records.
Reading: 74 %
